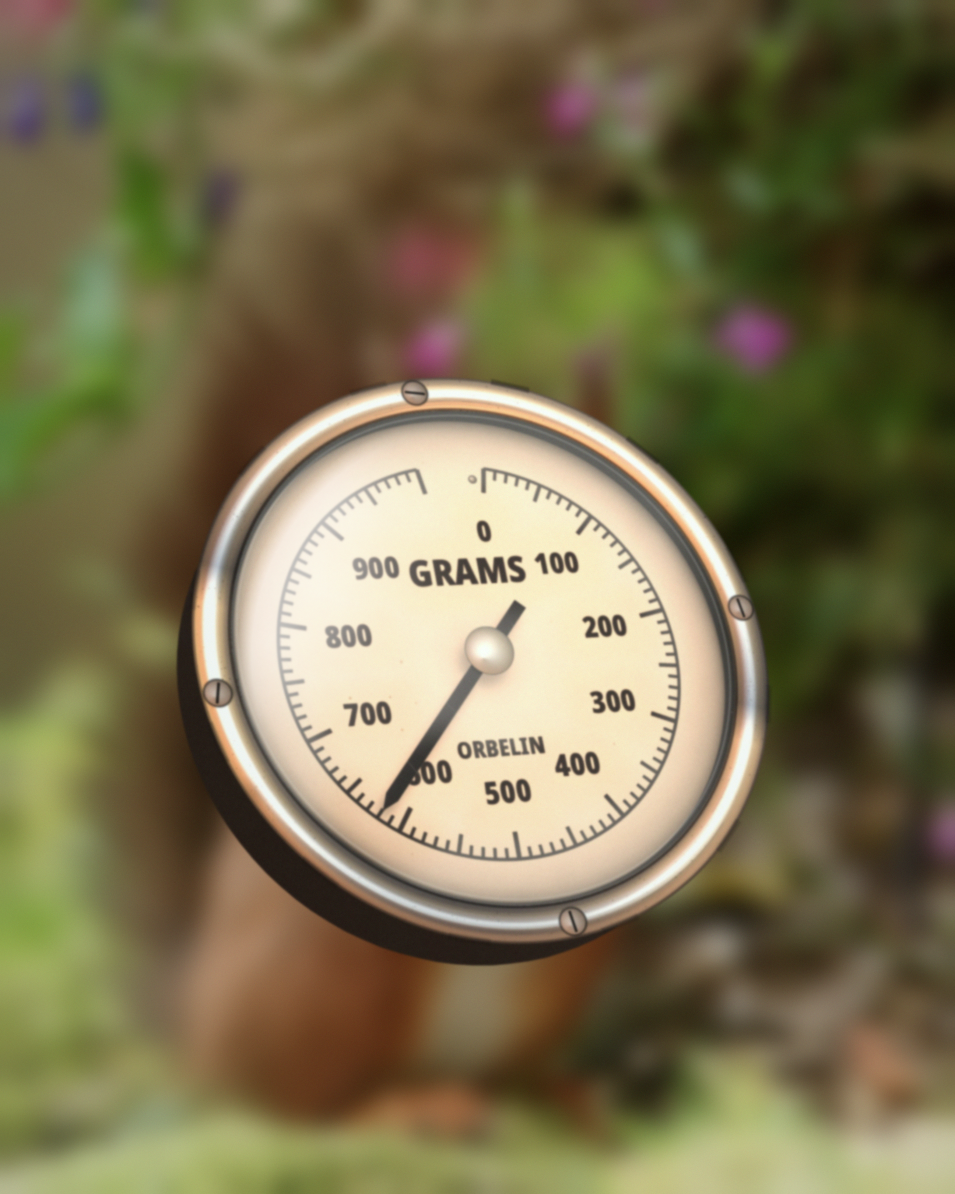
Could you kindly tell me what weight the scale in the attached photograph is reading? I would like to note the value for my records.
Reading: 620 g
